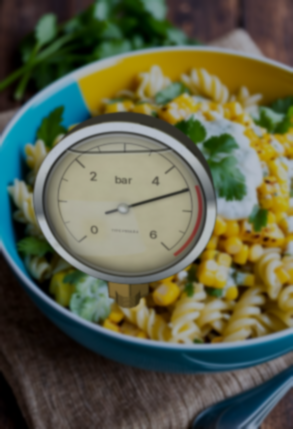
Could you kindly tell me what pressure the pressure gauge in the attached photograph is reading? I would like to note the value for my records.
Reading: 4.5 bar
